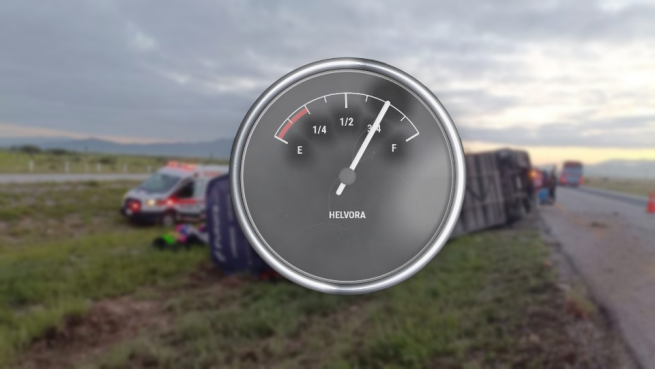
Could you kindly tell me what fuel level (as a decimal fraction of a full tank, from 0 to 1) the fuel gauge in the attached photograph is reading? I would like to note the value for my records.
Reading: 0.75
